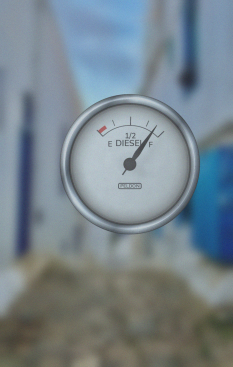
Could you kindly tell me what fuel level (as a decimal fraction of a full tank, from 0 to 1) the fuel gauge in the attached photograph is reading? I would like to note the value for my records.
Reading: 0.875
